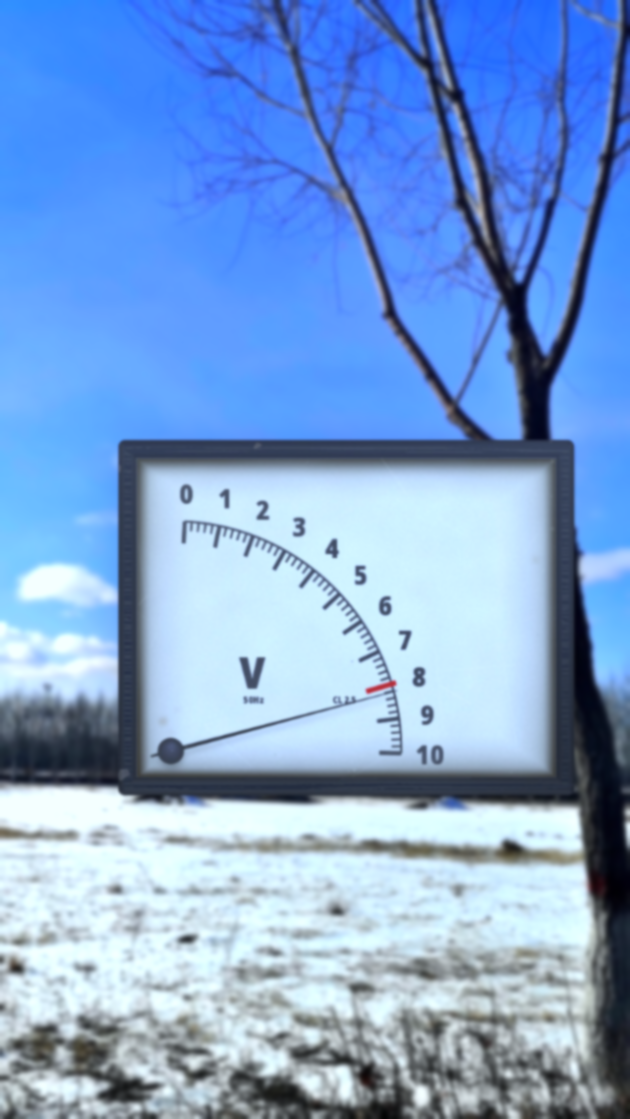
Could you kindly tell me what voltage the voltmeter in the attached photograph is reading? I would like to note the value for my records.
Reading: 8.2 V
